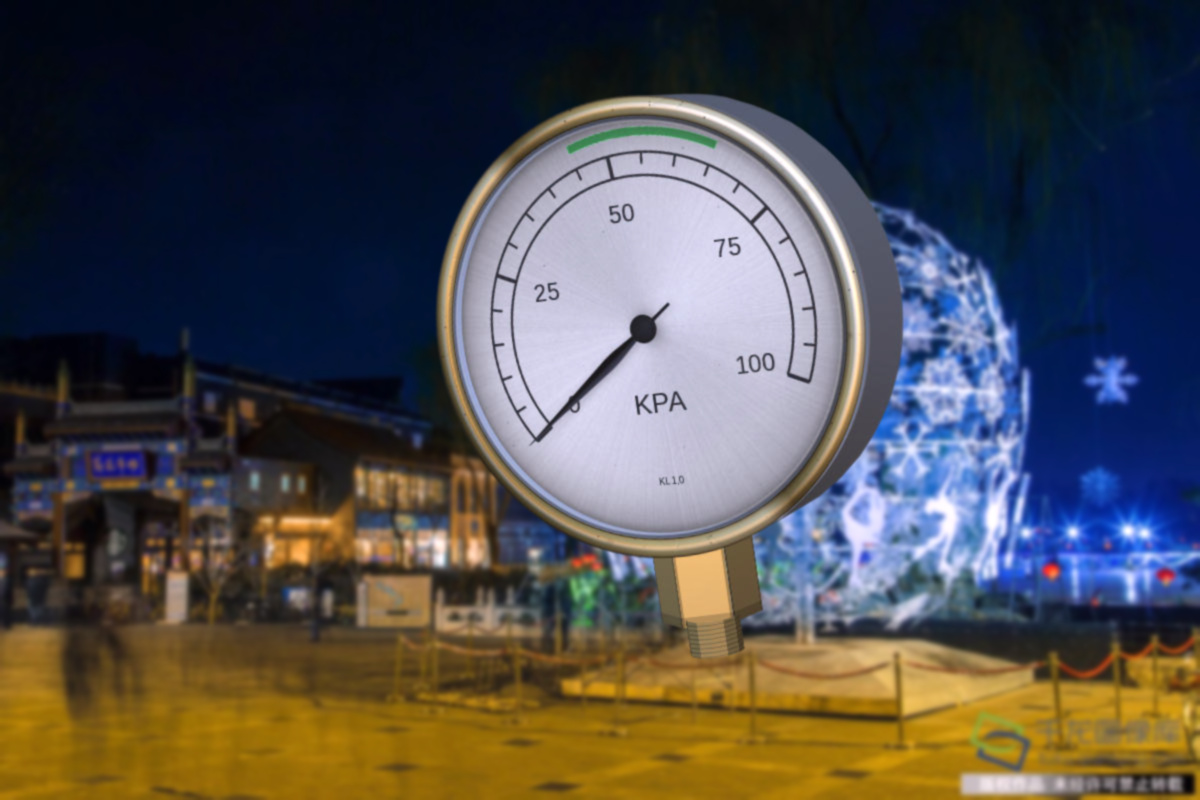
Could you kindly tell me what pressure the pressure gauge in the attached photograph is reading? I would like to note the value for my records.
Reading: 0 kPa
